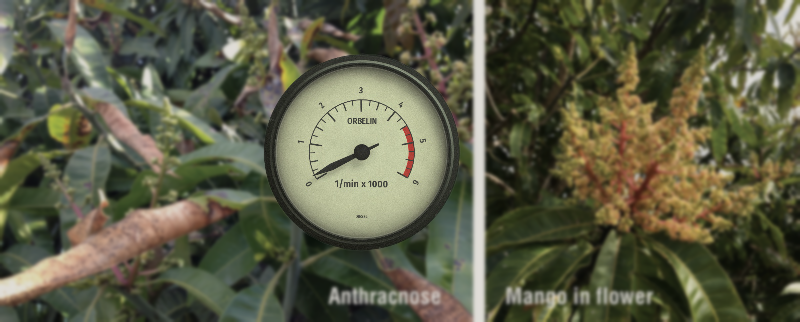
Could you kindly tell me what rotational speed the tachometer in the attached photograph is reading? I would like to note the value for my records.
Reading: 125 rpm
